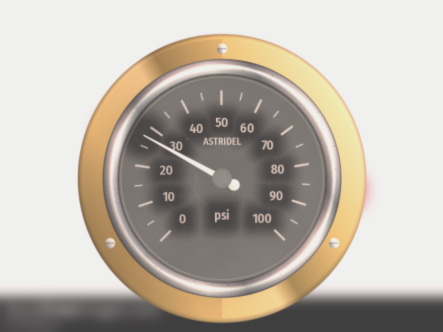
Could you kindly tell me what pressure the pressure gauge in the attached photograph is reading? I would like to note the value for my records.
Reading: 27.5 psi
